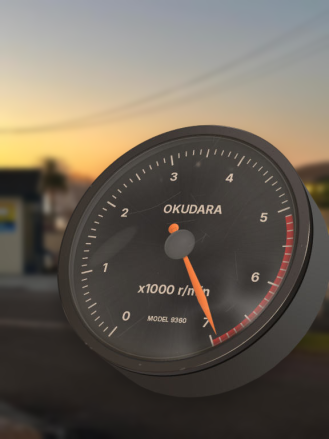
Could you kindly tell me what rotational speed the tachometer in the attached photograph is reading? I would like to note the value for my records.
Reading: 6900 rpm
